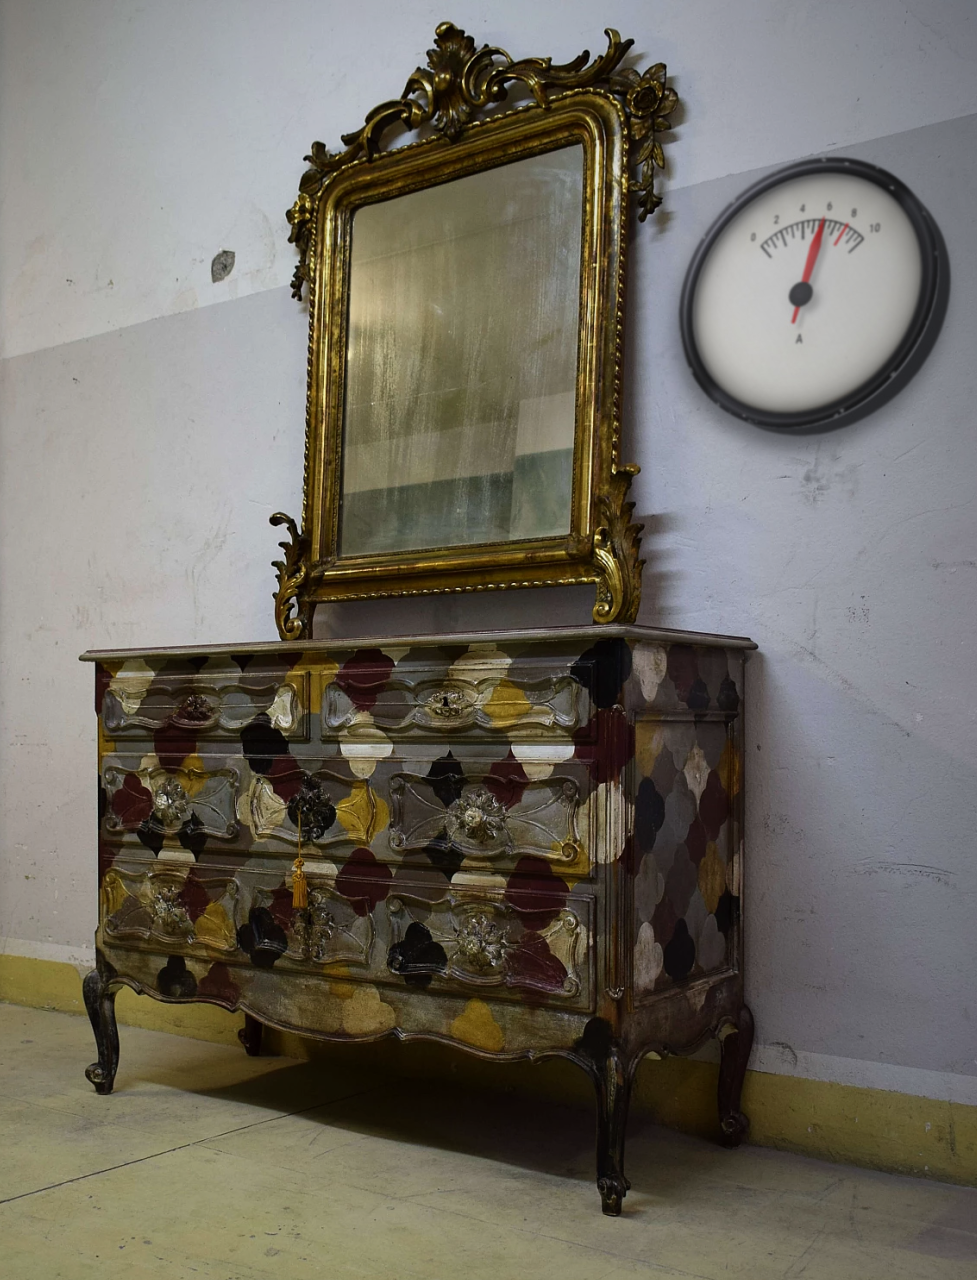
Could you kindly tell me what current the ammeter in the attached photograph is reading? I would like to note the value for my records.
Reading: 6 A
